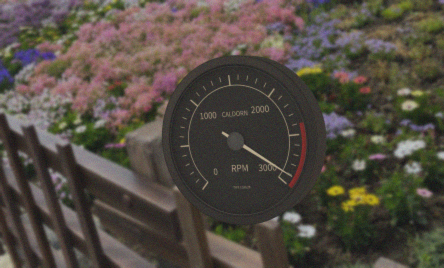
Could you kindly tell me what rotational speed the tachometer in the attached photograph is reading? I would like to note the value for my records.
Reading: 2900 rpm
